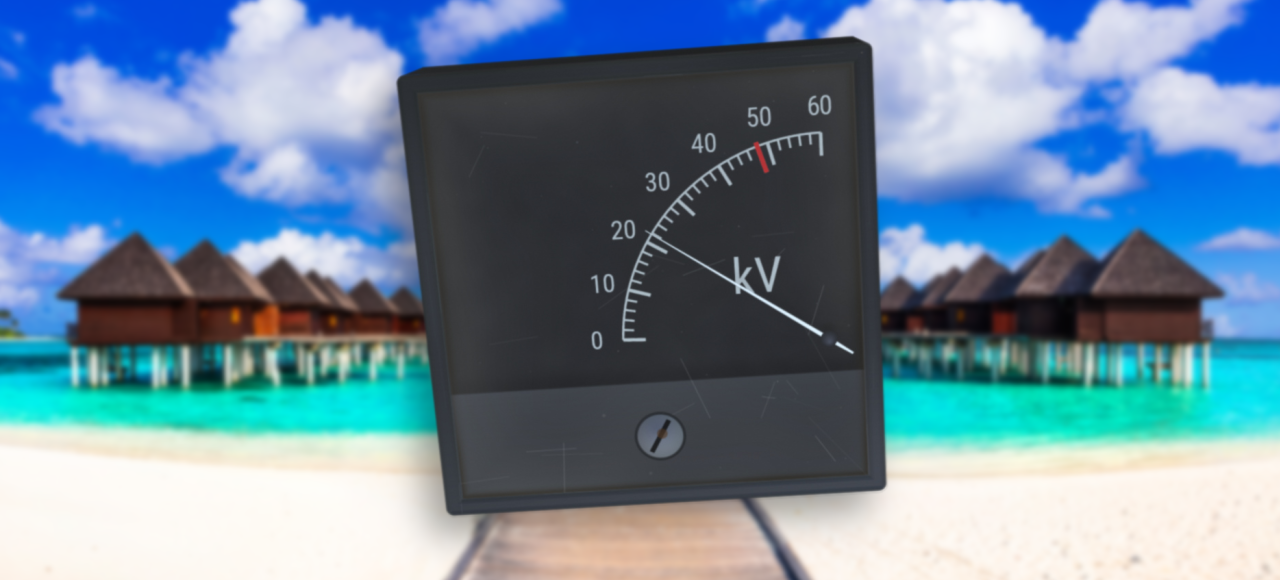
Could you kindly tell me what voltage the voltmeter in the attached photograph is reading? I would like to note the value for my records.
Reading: 22 kV
